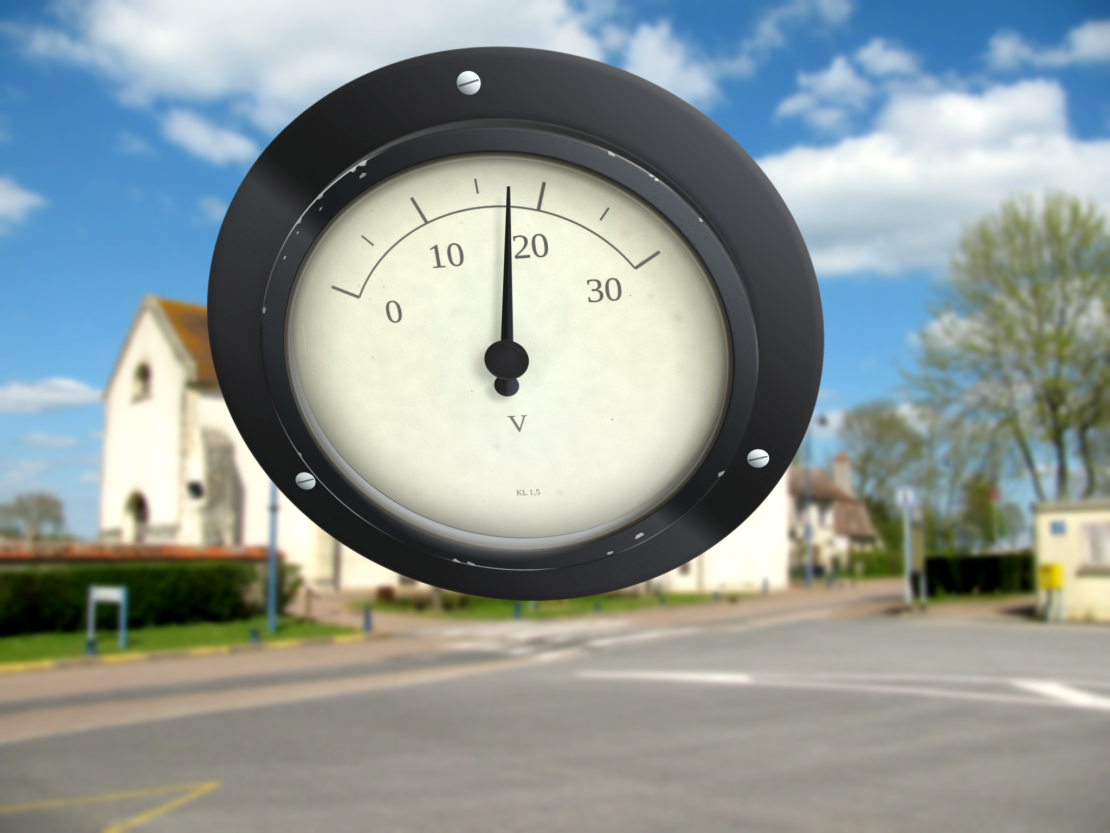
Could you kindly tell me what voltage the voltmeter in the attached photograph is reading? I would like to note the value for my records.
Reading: 17.5 V
